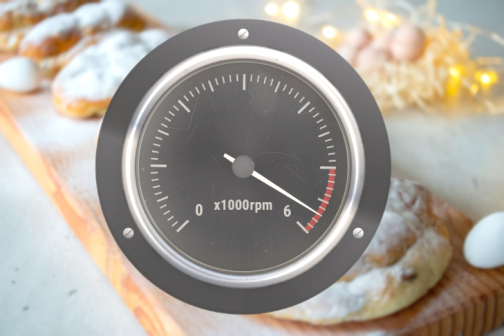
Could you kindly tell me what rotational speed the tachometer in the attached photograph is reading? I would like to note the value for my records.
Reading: 5700 rpm
